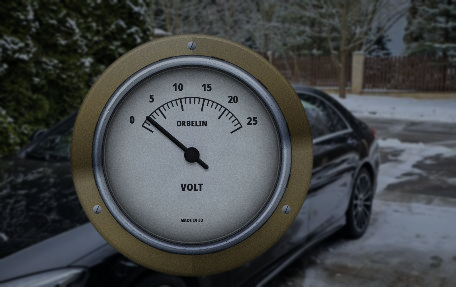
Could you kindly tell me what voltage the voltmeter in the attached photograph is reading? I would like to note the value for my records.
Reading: 2 V
